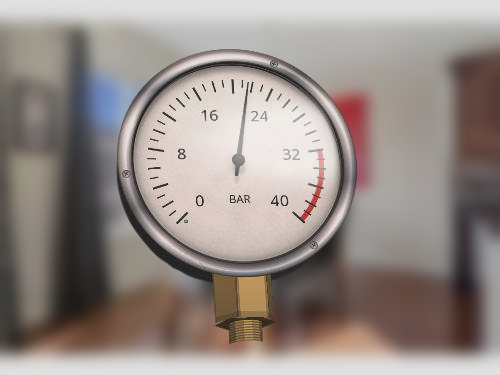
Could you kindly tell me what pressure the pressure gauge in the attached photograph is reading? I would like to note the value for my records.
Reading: 21.5 bar
